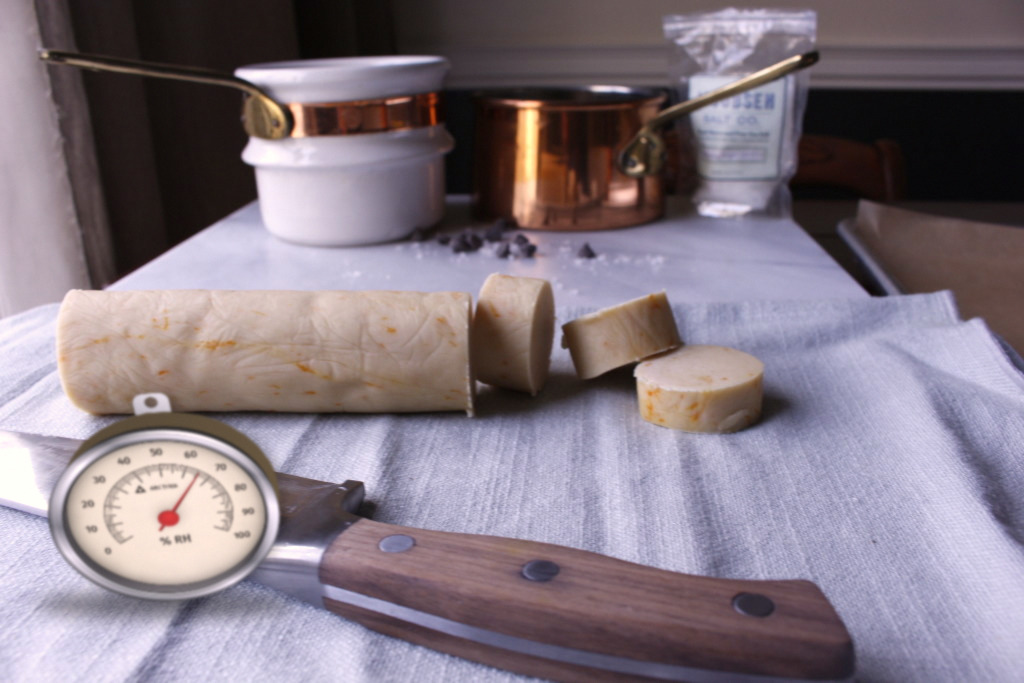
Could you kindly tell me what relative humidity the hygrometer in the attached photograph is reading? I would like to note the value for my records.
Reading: 65 %
